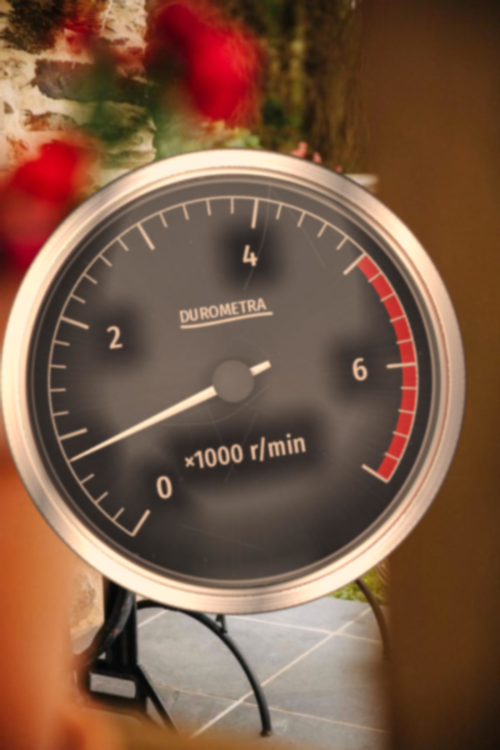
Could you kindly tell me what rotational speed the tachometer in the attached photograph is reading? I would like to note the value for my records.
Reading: 800 rpm
